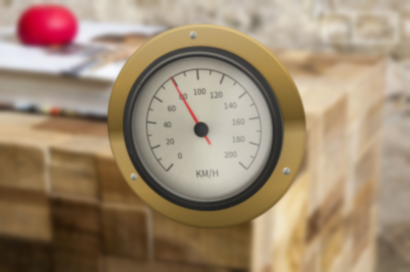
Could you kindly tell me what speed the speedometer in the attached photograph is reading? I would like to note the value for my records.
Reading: 80 km/h
